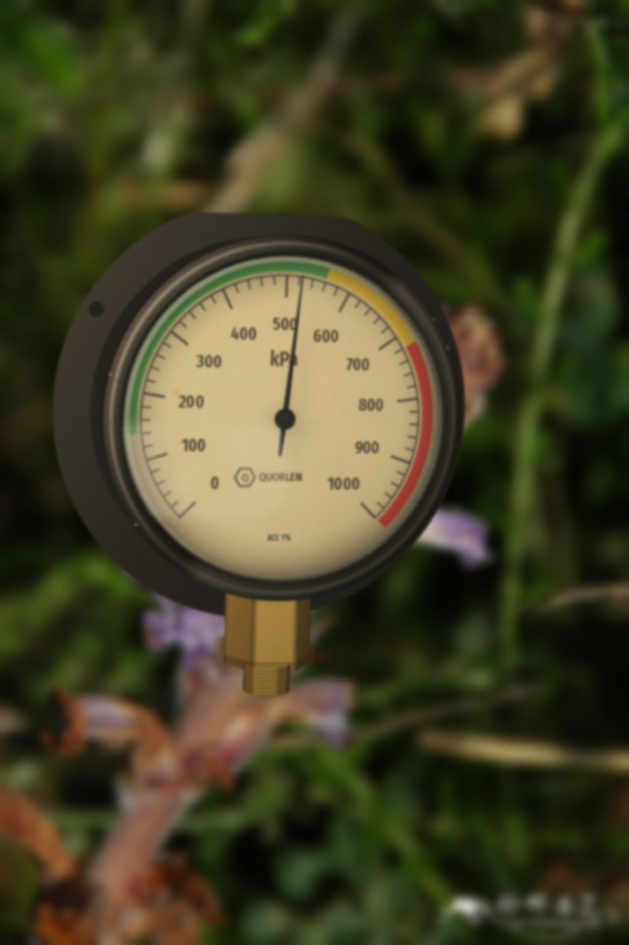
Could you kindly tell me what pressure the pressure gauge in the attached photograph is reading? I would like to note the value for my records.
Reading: 520 kPa
